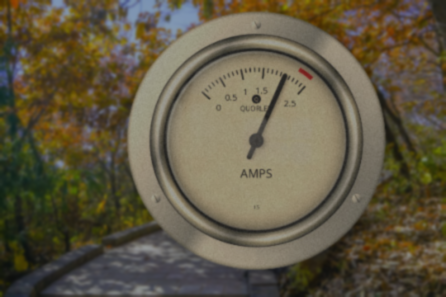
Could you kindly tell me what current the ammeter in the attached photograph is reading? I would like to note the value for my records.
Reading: 2 A
